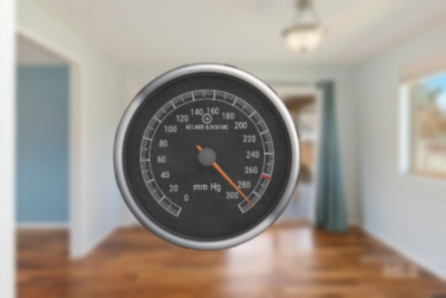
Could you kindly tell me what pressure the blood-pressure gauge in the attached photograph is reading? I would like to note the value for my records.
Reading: 290 mmHg
